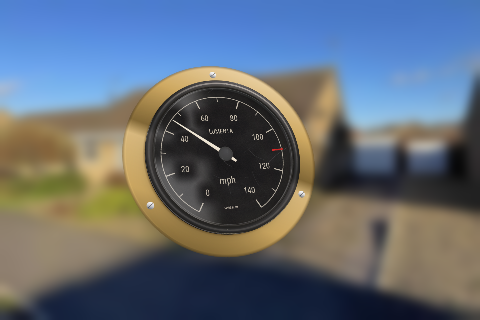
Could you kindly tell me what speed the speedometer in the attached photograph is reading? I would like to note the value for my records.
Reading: 45 mph
